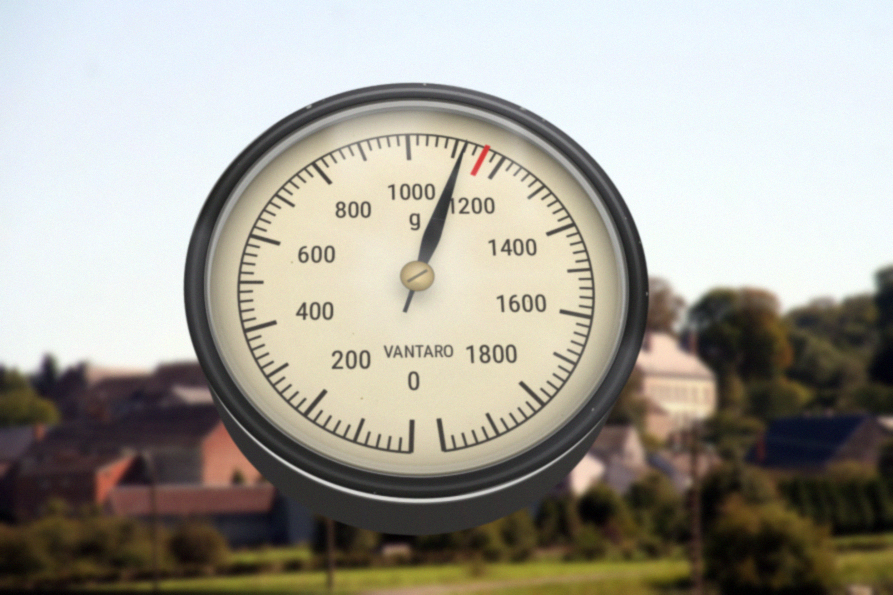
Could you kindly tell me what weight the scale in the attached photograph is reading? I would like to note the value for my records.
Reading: 1120 g
